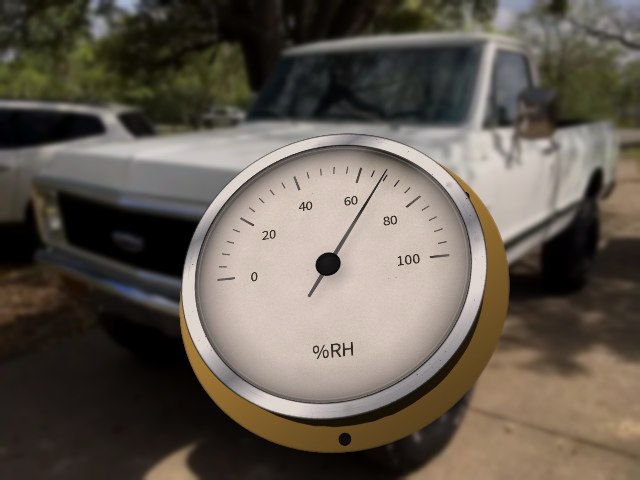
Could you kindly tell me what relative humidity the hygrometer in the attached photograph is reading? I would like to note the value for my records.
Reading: 68 %
